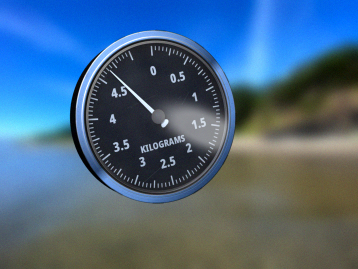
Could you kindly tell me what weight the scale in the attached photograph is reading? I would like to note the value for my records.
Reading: 4.65 kg
